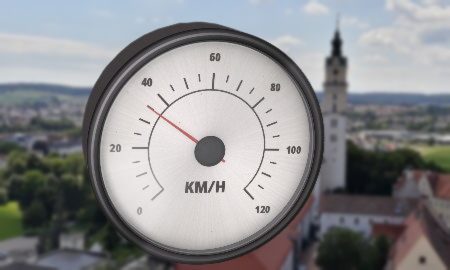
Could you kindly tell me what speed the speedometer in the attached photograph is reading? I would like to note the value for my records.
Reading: 35 km/h
